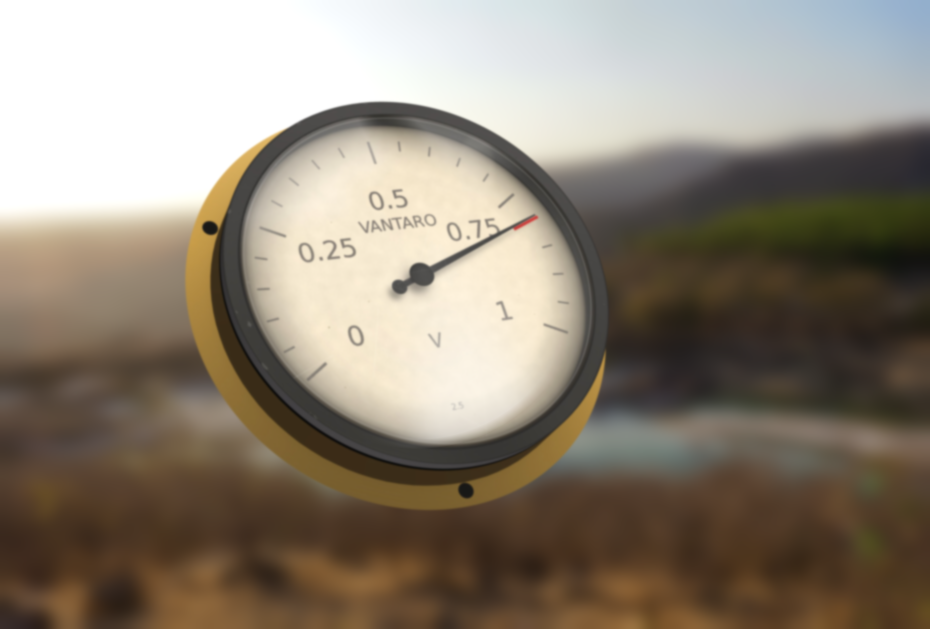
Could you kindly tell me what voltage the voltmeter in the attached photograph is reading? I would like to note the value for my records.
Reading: 0.8 V
